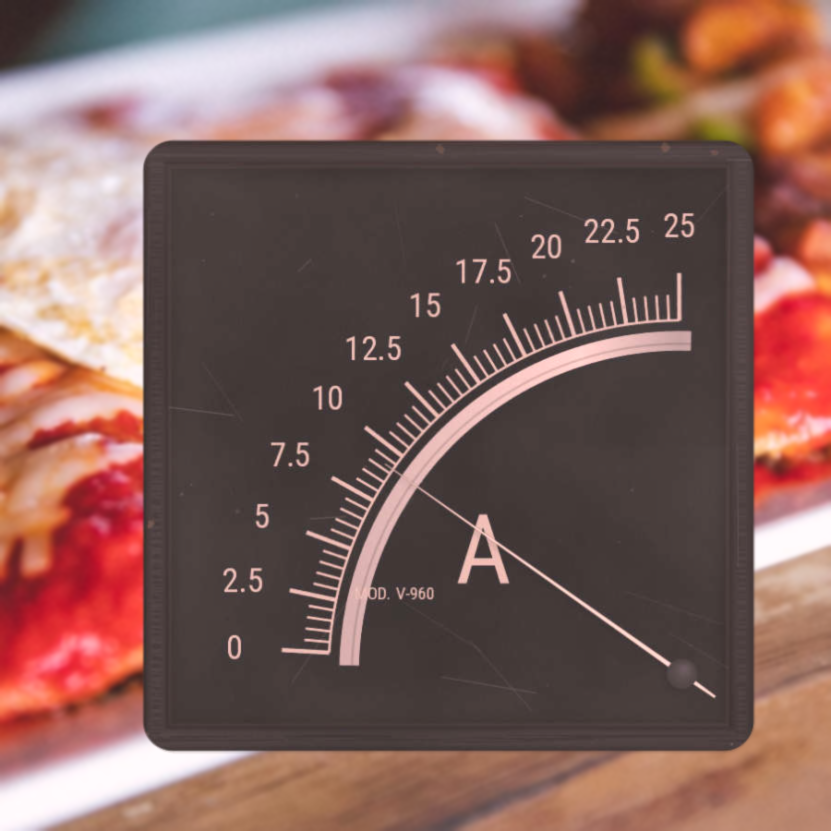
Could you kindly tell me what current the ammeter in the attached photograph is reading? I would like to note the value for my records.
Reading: 9.25 A
